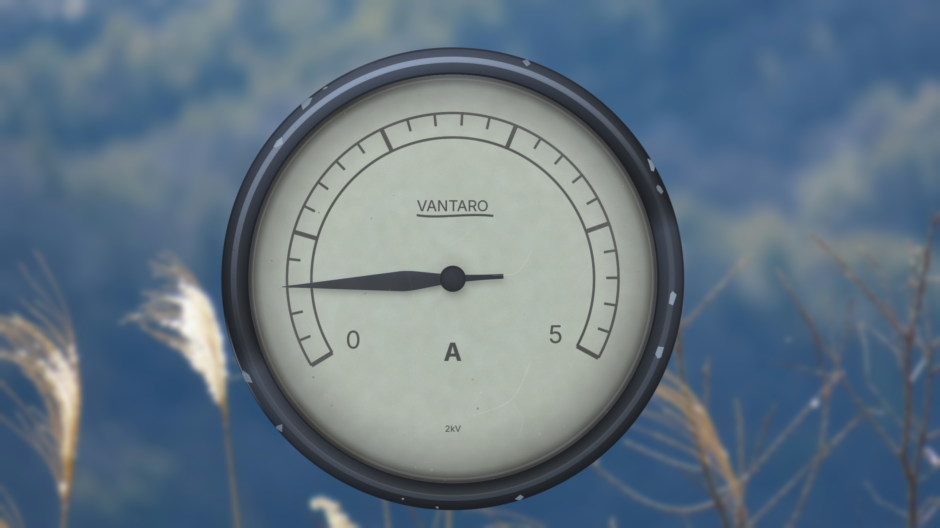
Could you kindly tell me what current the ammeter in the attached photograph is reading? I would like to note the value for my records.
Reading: 0.6 A
